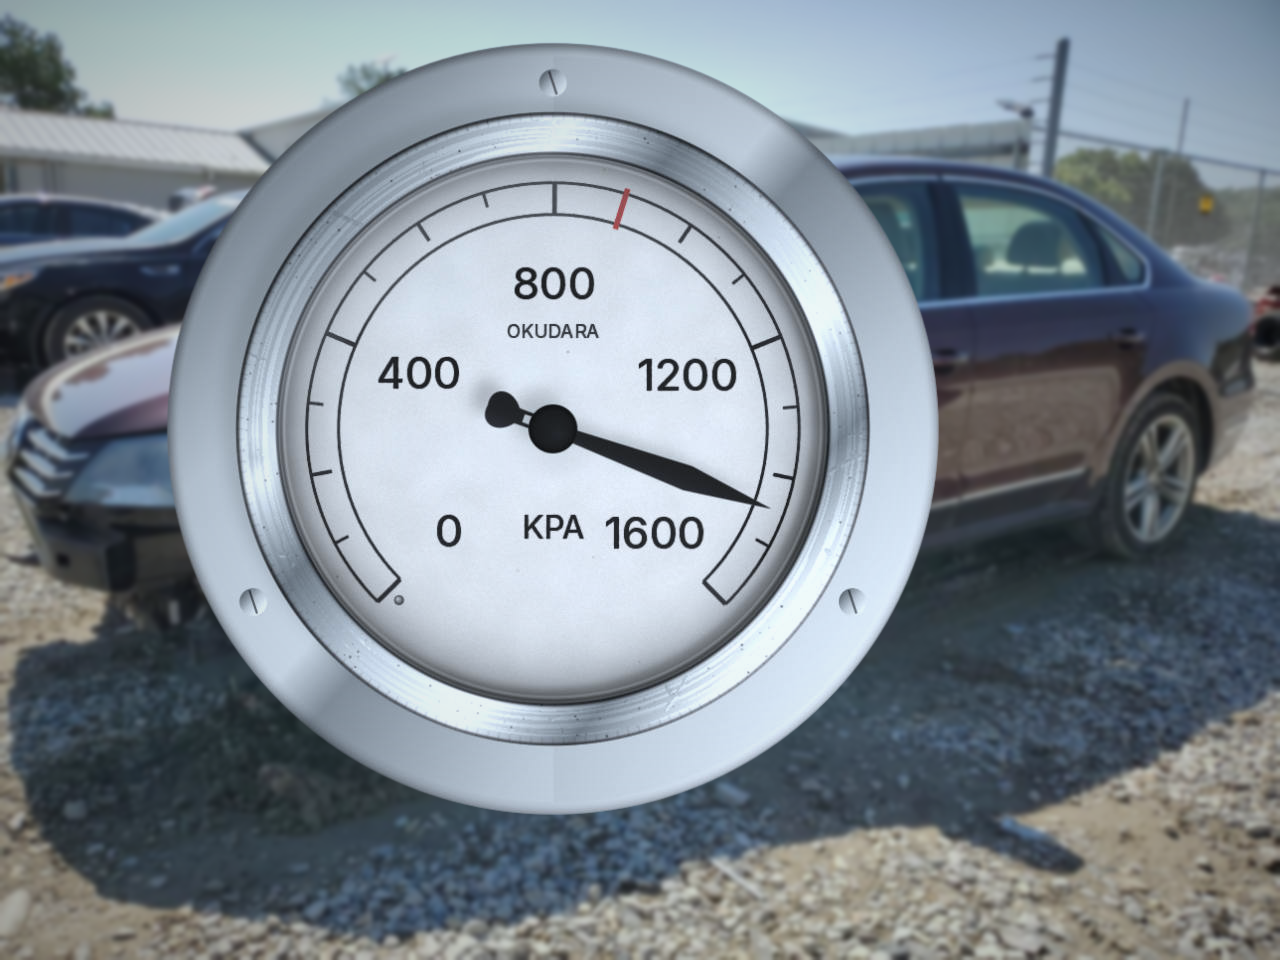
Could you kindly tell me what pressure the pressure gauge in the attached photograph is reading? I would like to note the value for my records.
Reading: 1450 kPa
